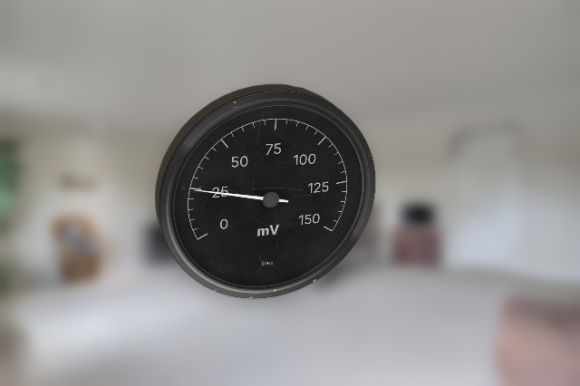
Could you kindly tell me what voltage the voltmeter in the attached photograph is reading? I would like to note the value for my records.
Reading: 25 mV
